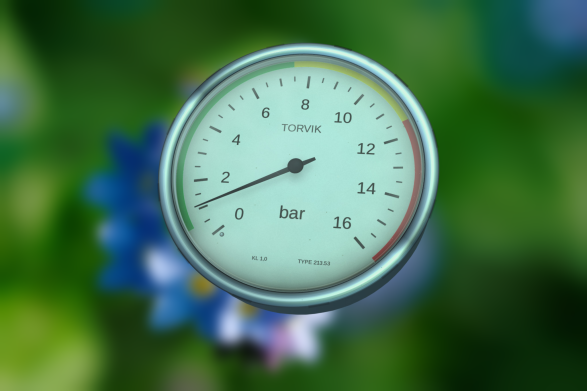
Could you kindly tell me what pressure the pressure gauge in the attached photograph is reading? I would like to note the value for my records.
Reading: 1 bar
